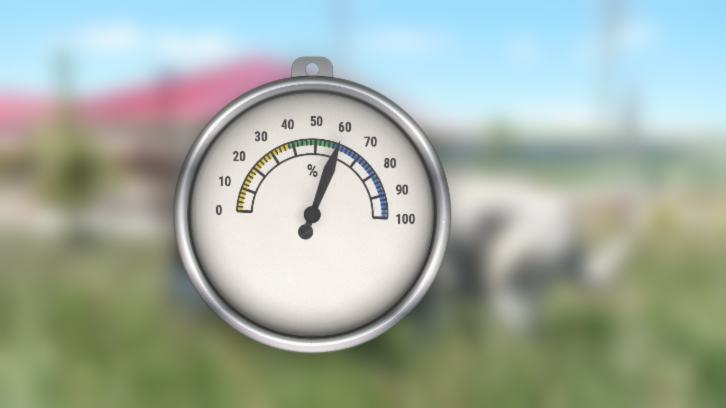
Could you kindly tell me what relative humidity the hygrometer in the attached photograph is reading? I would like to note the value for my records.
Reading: 60 %
